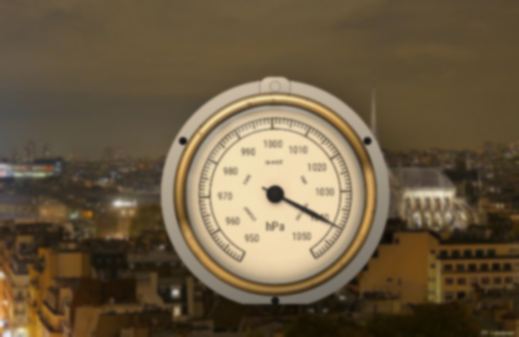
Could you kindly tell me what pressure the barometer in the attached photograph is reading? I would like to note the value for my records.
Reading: 1040 hPa
